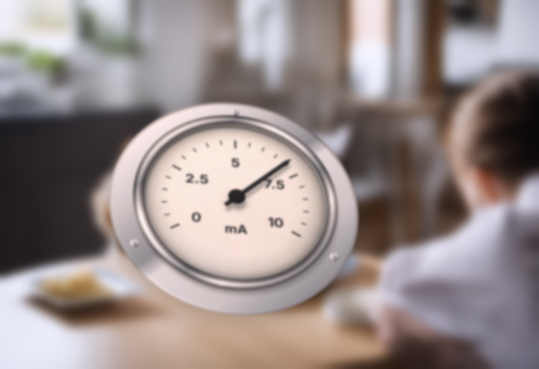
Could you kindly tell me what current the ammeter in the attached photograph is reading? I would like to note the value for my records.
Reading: 7 mA
